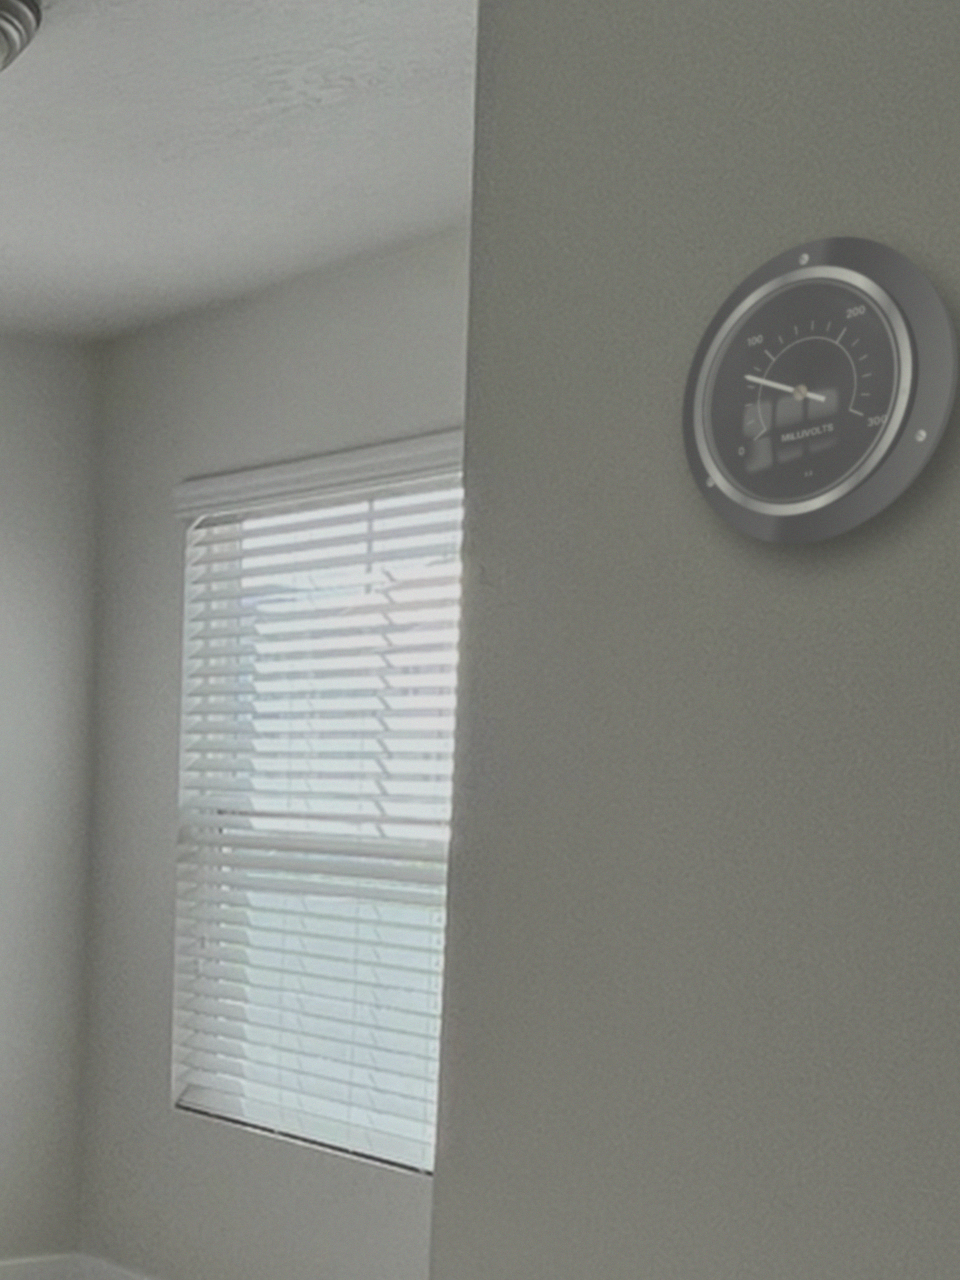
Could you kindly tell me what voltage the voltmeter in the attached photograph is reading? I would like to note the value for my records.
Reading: 70 mV
